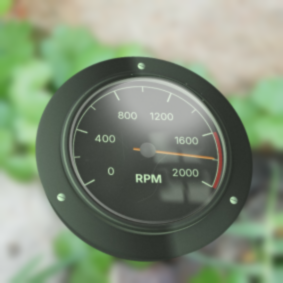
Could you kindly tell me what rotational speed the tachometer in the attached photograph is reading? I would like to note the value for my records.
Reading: 1800 rpm
